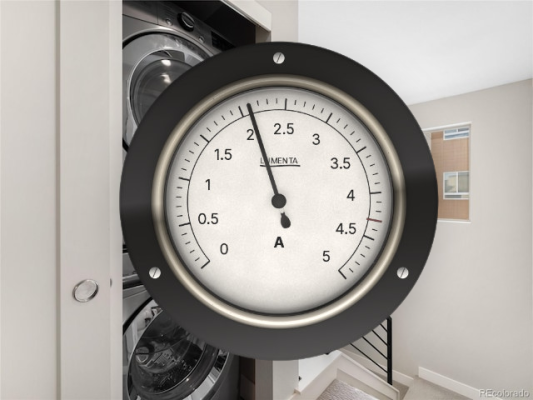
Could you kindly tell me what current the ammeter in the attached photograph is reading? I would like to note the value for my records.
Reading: 2.1 A
